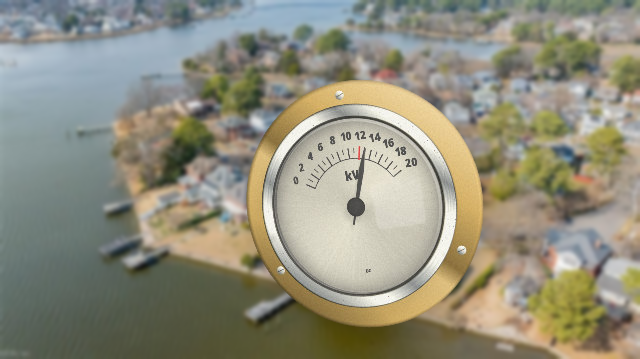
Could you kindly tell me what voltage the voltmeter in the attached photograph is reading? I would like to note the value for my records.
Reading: 13 kV
